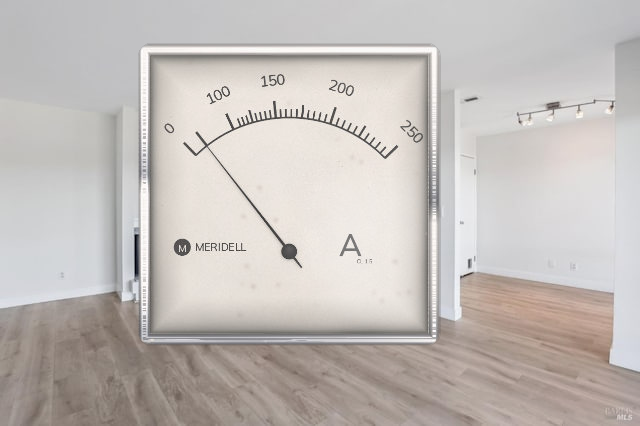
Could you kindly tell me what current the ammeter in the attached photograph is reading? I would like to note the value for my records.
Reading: 50 A
